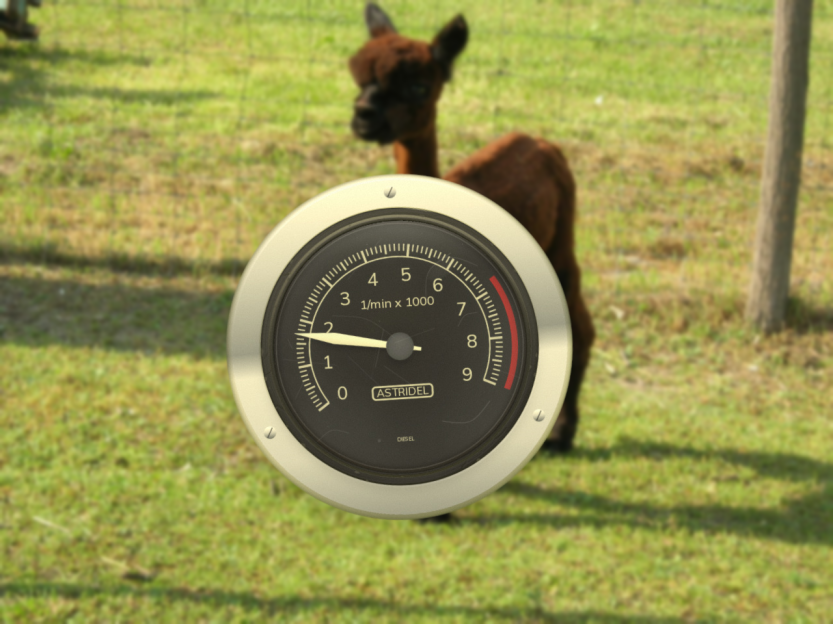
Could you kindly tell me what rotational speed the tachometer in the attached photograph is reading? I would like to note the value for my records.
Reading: 1700 rpm
